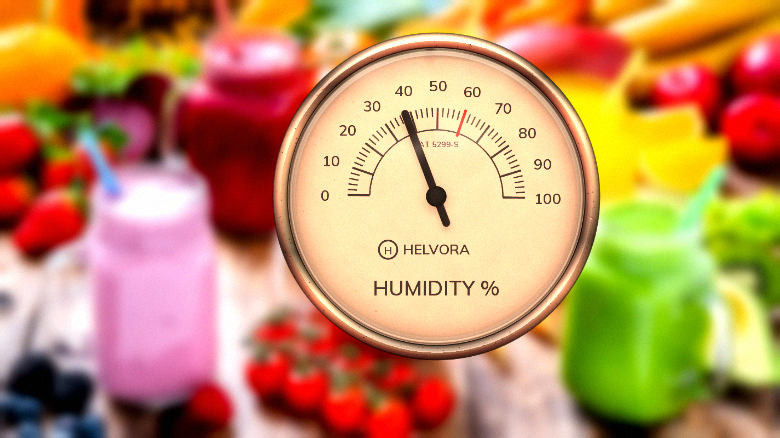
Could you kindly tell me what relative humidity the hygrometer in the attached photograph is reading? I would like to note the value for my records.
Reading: 38 %
